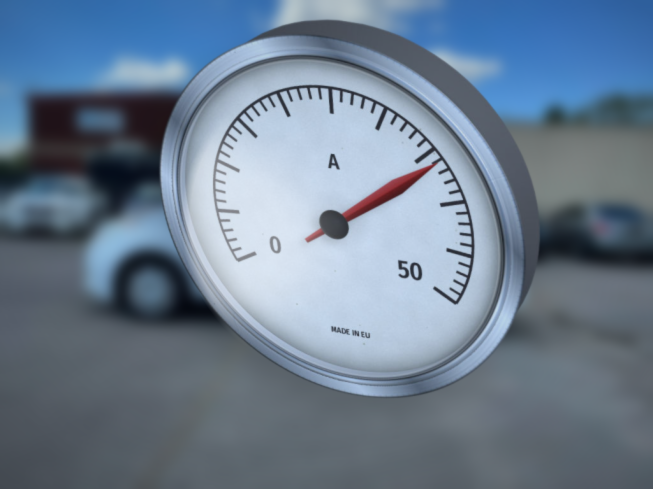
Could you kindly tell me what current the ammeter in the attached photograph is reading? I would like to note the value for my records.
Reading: 36 A
